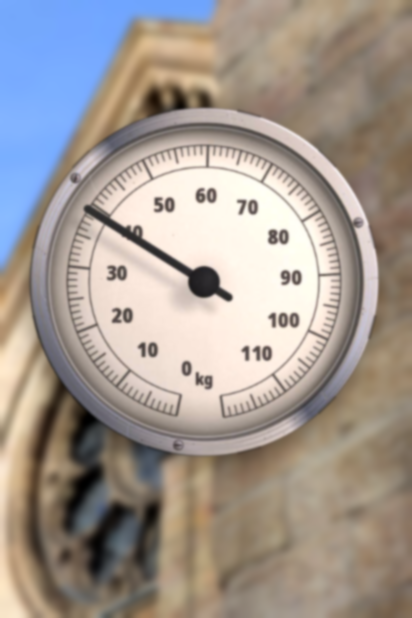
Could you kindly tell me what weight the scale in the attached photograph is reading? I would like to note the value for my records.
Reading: 39 kg
